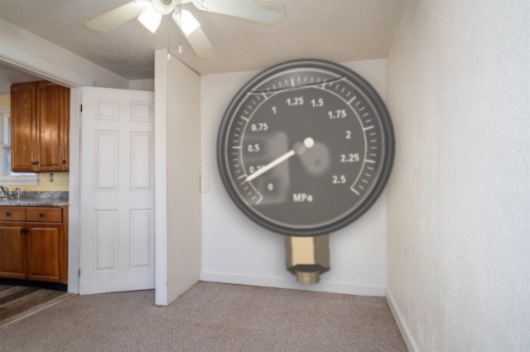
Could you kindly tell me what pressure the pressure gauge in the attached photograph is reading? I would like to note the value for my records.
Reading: 0.2 MPa
